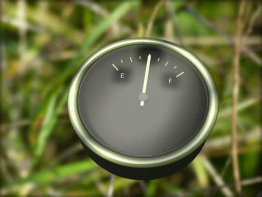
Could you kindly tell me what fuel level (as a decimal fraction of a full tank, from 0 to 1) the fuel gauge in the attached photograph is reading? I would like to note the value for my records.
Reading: 0.5
